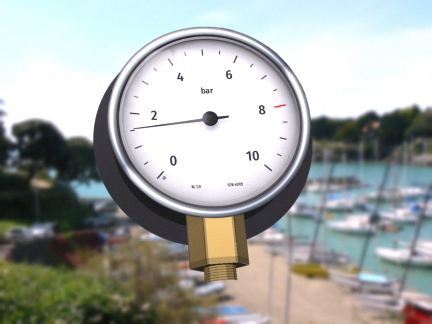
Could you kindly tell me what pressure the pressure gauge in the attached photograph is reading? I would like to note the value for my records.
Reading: 1.5 bar
